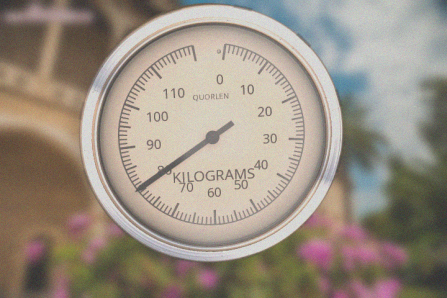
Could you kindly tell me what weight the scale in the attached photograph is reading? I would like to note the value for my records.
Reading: 80 kg
